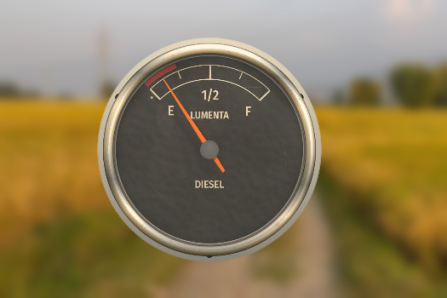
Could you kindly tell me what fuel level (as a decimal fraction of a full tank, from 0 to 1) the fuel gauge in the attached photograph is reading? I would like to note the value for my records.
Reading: 0.125
